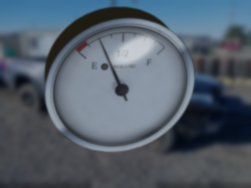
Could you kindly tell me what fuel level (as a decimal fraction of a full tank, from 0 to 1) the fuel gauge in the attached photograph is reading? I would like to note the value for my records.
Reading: 0.25
